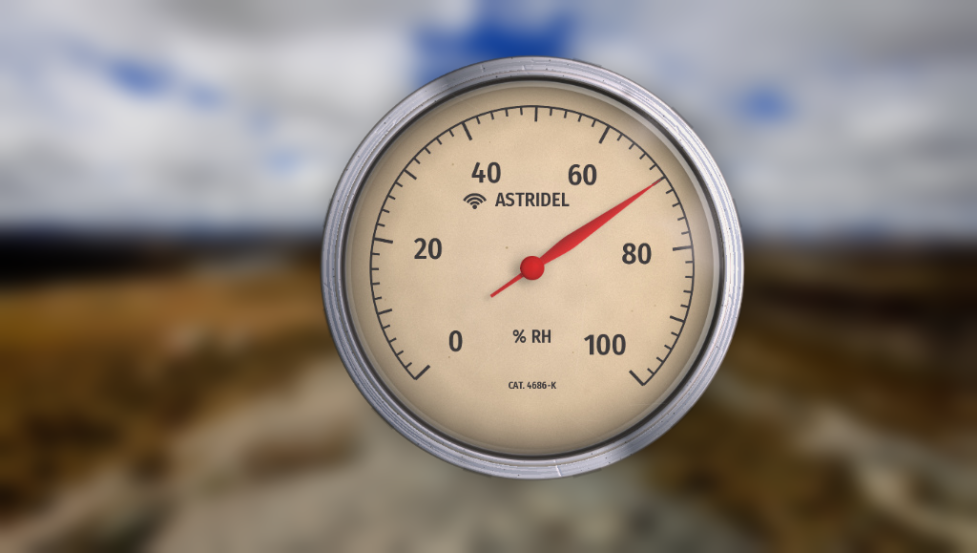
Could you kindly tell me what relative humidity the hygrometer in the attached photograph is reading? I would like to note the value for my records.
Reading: 70 %
